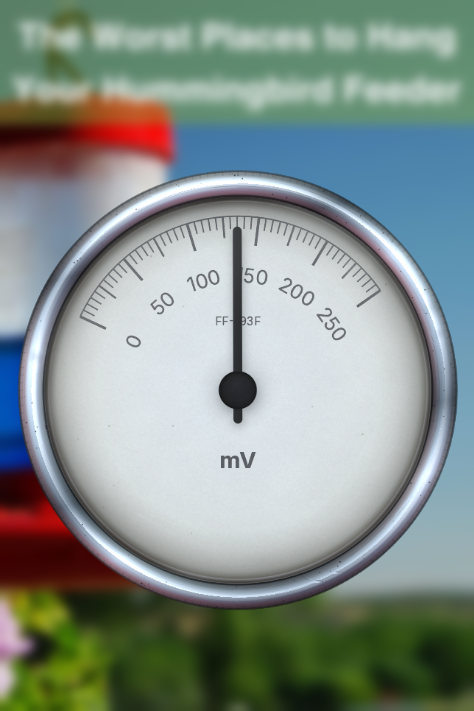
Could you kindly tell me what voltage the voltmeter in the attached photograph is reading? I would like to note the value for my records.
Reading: 135 mV
